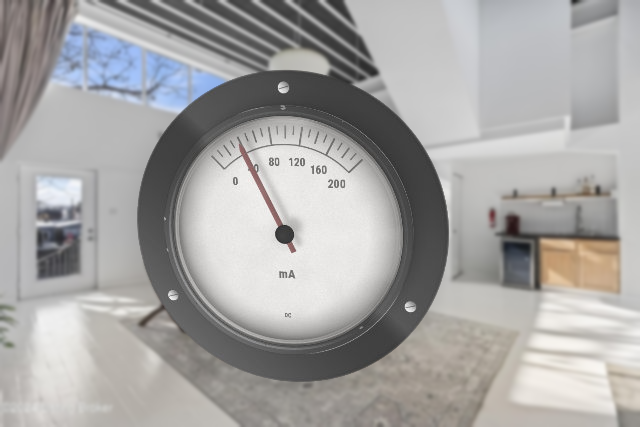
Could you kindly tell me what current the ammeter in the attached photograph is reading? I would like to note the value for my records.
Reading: 40 mA
